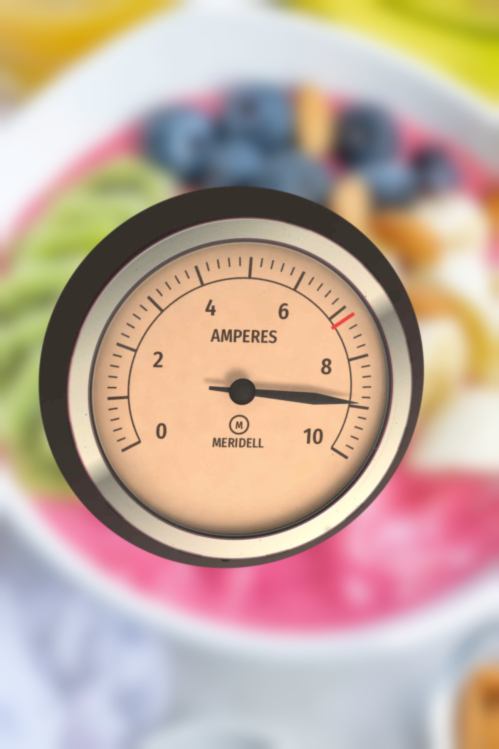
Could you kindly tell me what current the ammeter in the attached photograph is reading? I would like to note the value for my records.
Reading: 8.9 A
